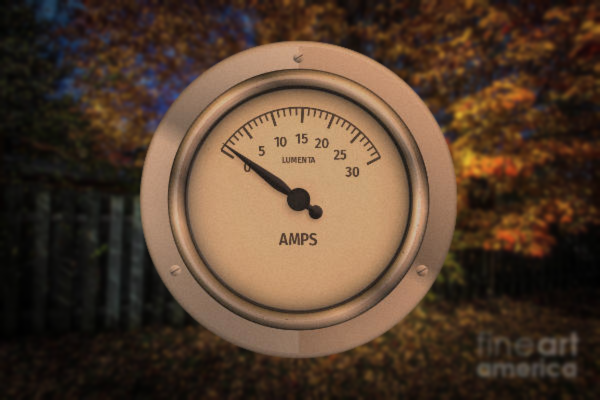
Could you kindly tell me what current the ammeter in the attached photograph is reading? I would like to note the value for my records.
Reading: 1 A
